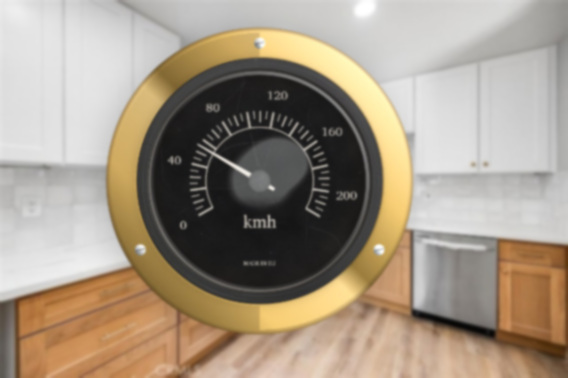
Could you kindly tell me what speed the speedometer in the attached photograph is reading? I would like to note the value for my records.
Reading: 55 km/h
